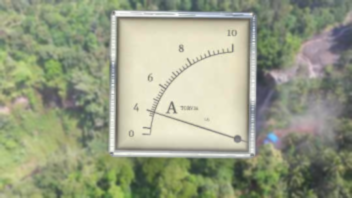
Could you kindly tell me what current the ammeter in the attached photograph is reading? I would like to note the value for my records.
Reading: 4 A
